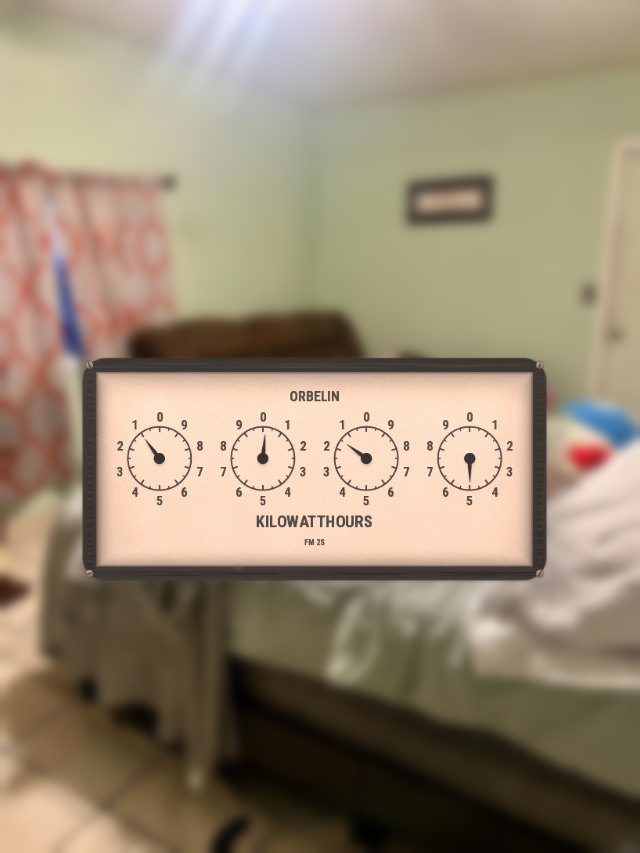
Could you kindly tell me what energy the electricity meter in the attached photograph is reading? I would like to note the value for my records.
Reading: 1015 kWh
